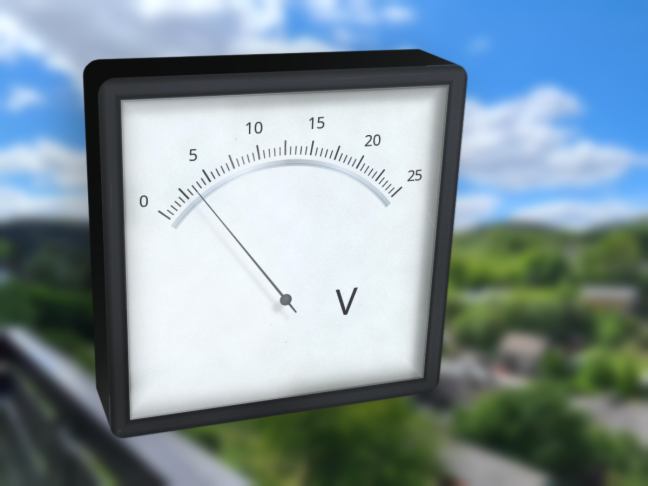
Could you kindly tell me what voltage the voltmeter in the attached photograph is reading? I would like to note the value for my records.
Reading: 3.5 V
